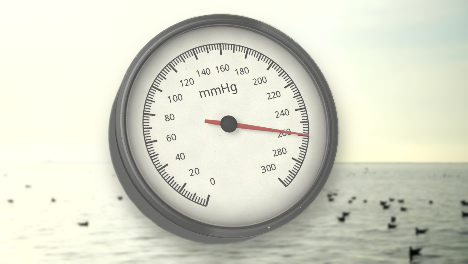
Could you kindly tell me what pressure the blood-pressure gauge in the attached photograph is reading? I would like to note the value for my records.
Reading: 260 mmHg
